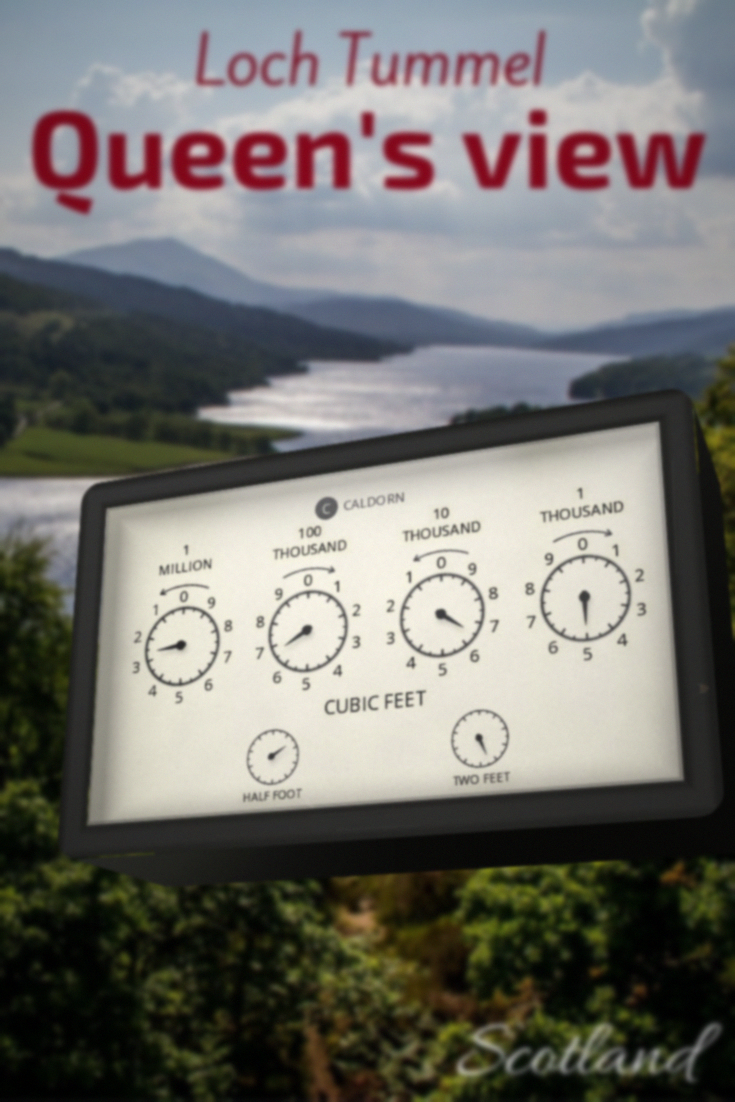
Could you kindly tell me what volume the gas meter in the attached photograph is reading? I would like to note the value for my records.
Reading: 266500 ft³
